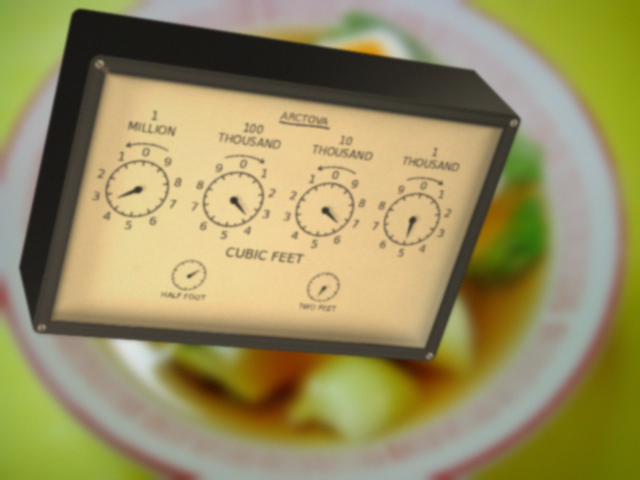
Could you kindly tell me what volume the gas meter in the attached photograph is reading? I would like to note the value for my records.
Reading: 336500 ft³
